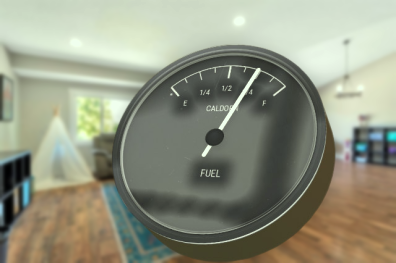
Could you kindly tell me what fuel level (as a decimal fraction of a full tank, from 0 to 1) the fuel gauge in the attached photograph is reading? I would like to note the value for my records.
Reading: 0.75
